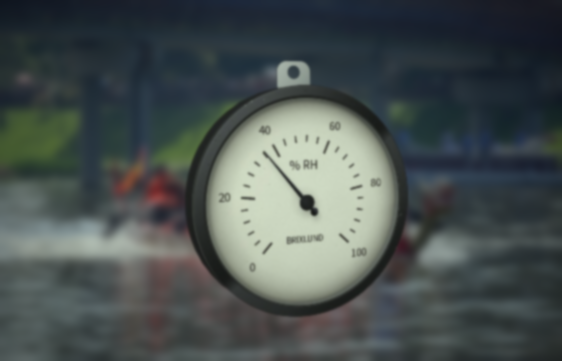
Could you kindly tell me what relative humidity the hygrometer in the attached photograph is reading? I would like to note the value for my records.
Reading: 36 %
